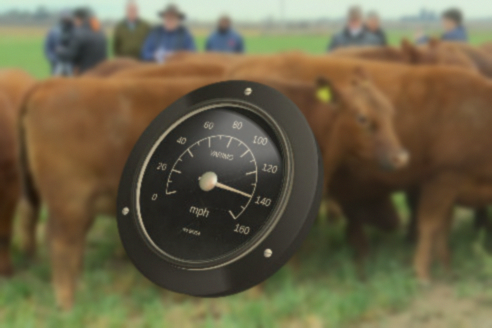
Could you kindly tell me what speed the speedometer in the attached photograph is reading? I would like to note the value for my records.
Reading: 140 mph
